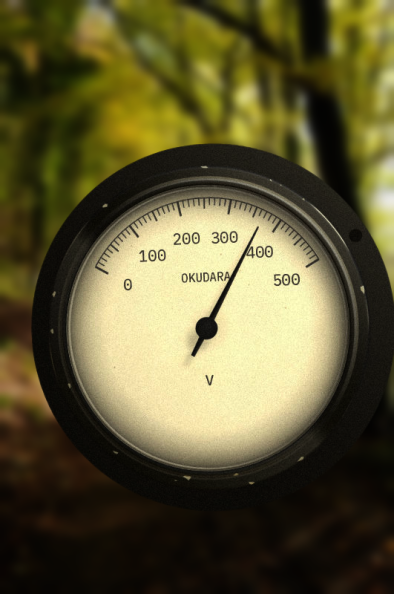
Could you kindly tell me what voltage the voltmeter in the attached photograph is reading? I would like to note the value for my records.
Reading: 370 V
